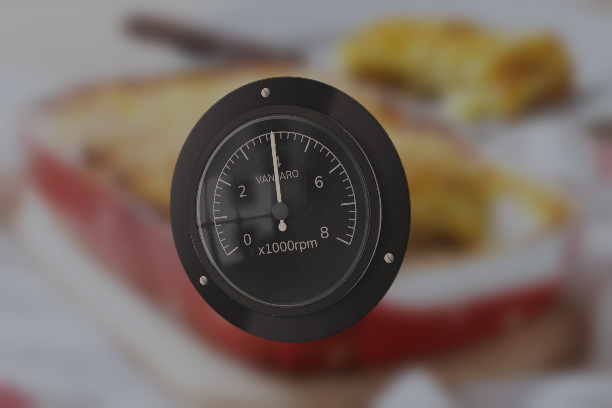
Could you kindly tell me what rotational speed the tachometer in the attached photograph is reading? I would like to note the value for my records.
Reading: 4000 rpm
